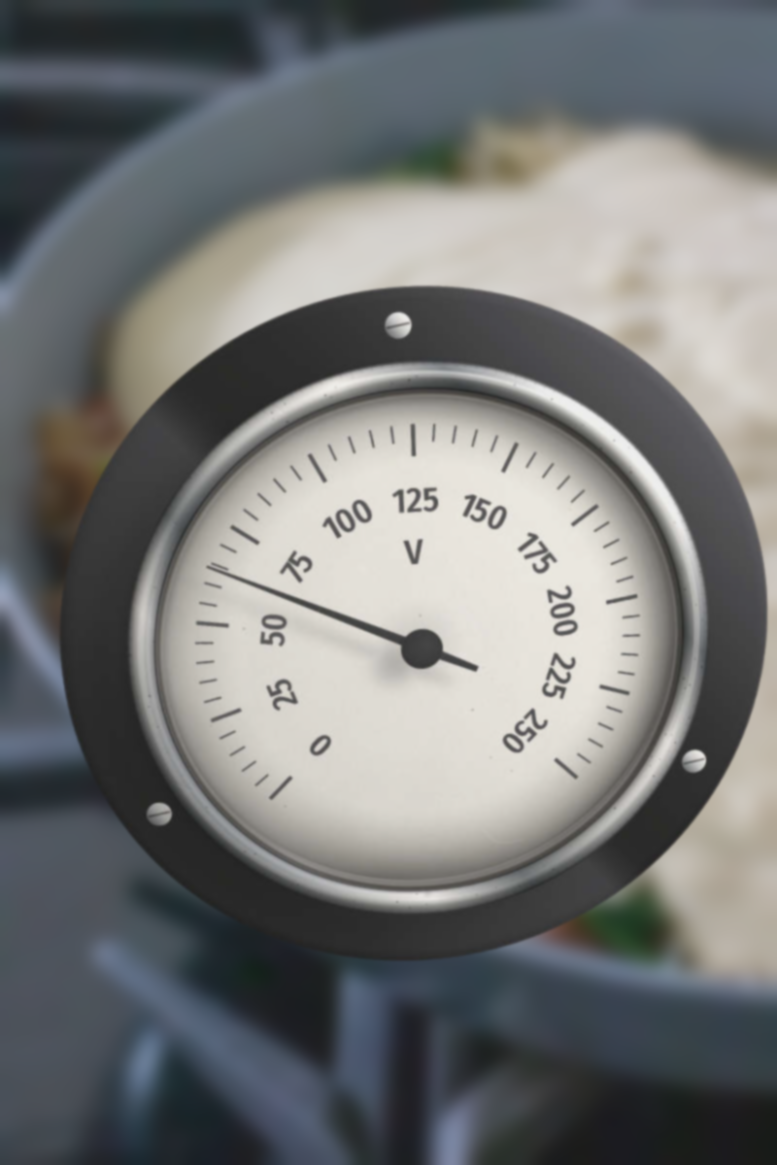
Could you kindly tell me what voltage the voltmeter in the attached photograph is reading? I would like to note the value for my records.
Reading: 65 V
